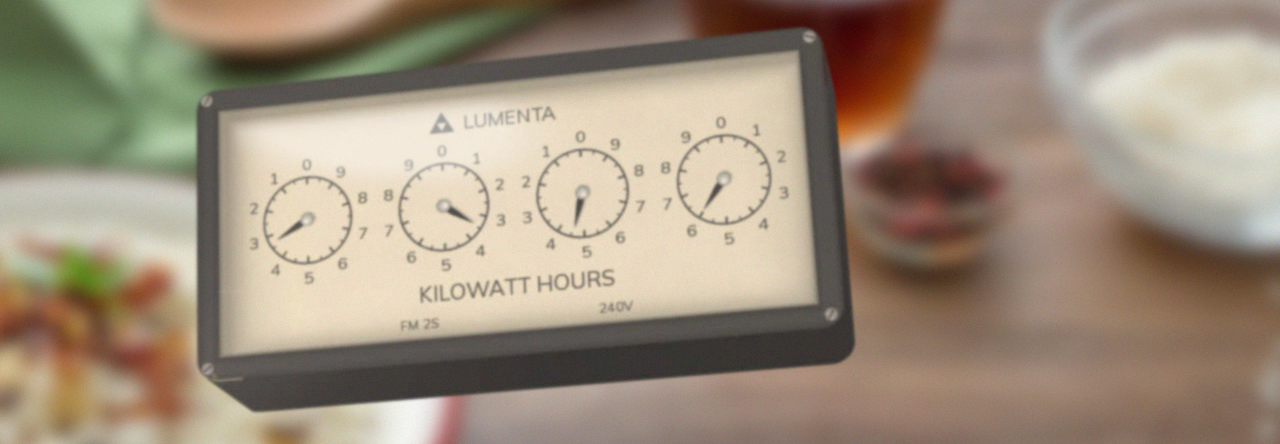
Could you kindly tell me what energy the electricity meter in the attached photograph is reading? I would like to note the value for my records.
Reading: 3346 kWh
